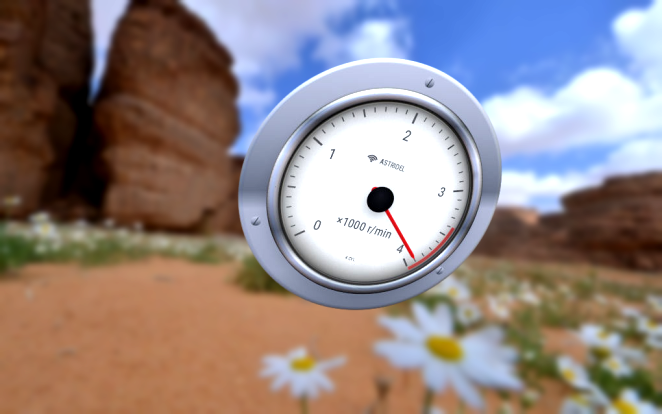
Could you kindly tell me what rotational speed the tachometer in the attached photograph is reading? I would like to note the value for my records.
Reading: 3900 rpm
